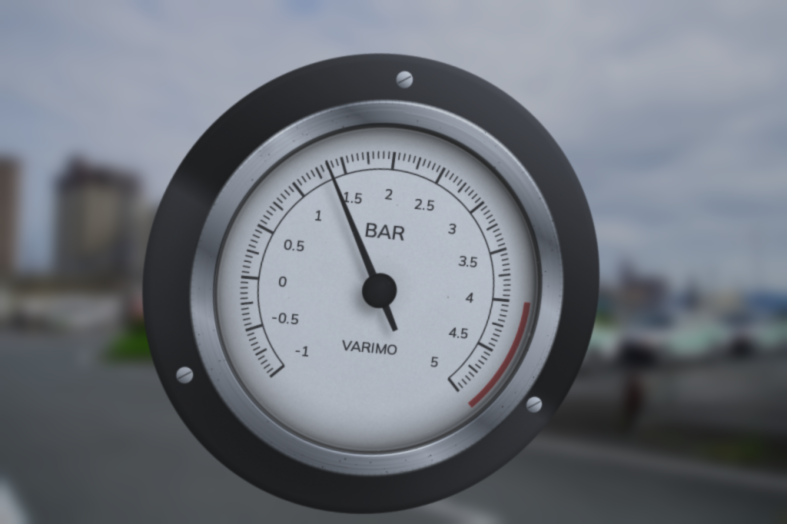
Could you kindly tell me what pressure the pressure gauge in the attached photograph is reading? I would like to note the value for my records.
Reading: 1.35 bar
